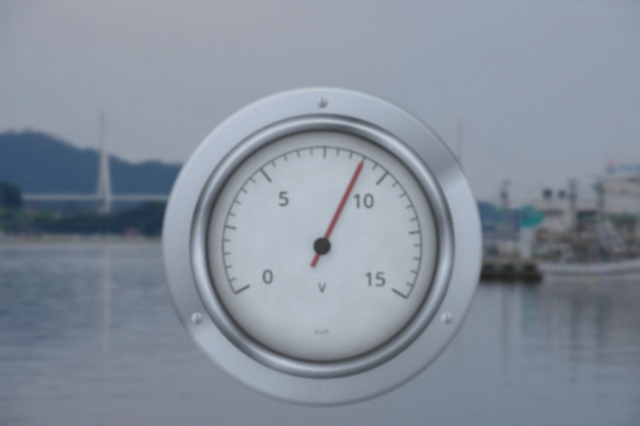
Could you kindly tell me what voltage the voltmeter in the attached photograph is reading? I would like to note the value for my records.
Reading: 9 V
